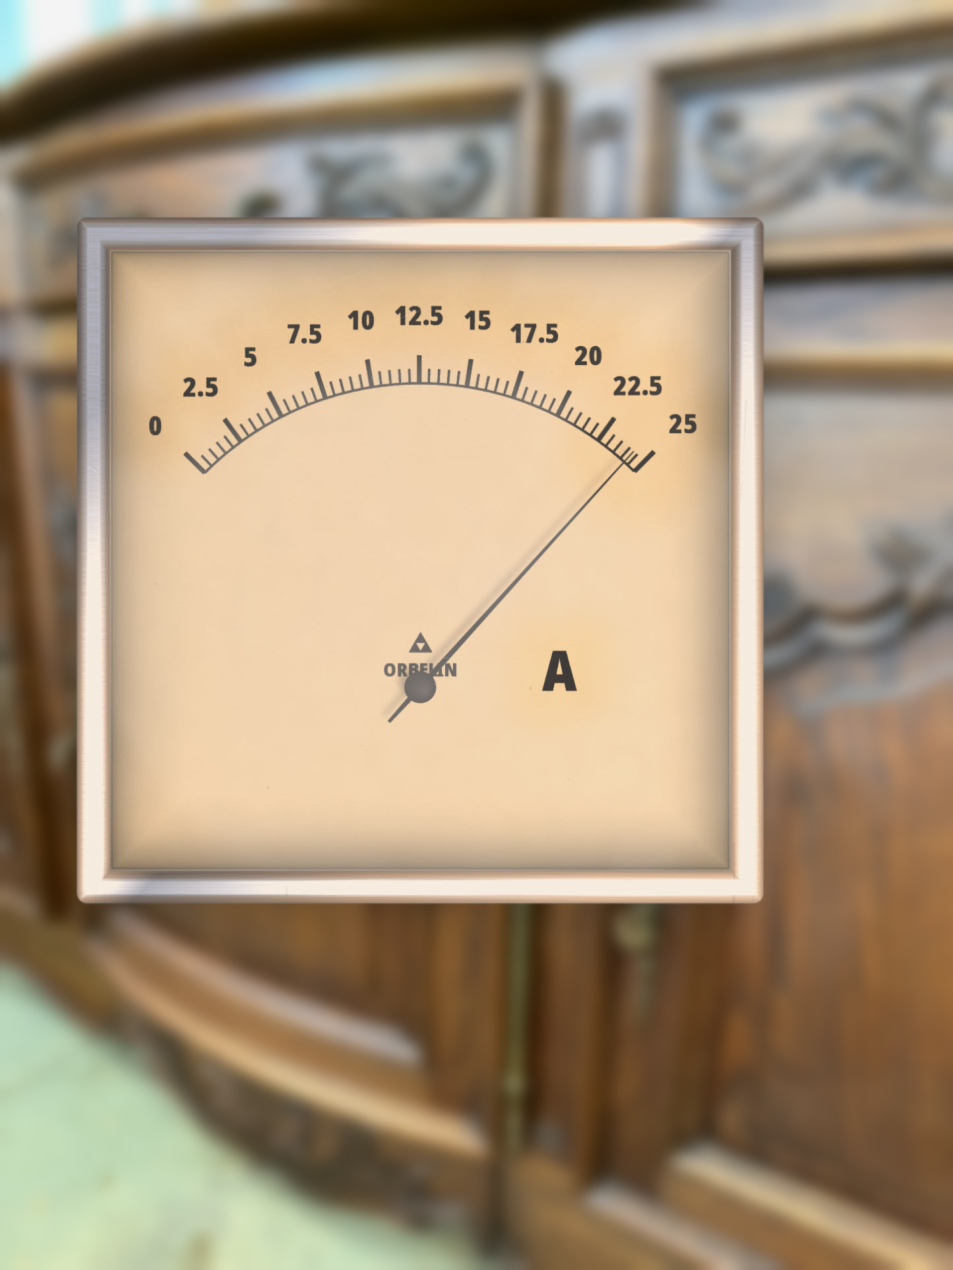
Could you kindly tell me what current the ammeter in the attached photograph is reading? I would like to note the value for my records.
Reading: 24.25 A
